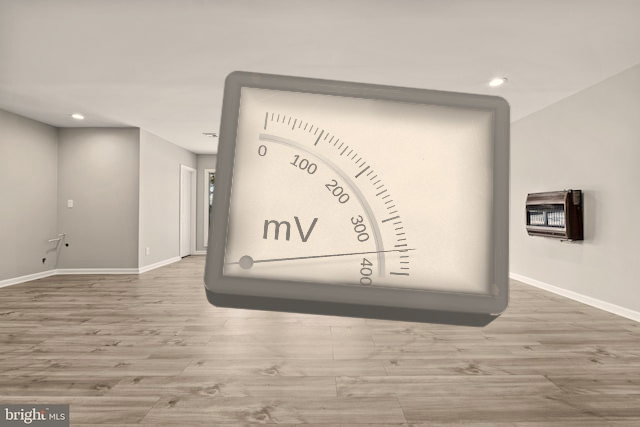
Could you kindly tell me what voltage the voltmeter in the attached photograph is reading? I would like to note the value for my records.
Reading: 360 mV
